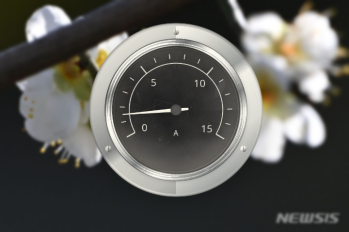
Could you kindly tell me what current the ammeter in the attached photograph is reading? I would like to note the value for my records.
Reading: 1.5 A
